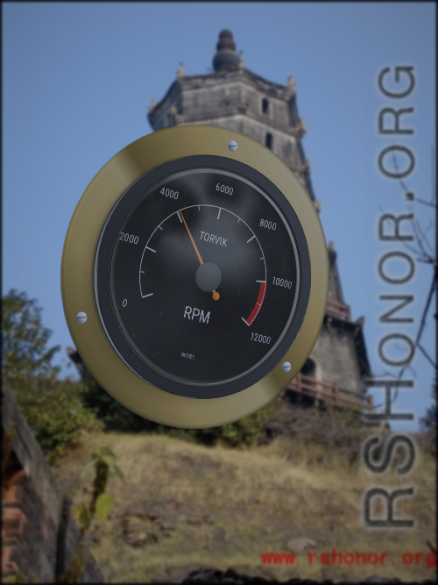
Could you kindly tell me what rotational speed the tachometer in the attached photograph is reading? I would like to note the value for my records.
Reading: 4000 rpm
